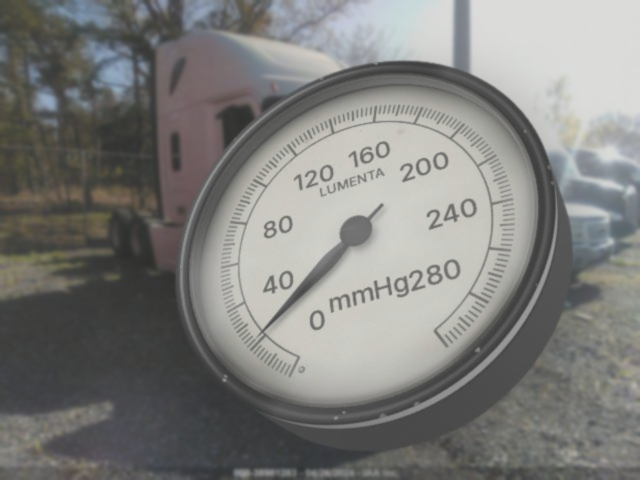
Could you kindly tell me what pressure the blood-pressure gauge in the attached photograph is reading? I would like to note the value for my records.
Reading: 20 mmHg
